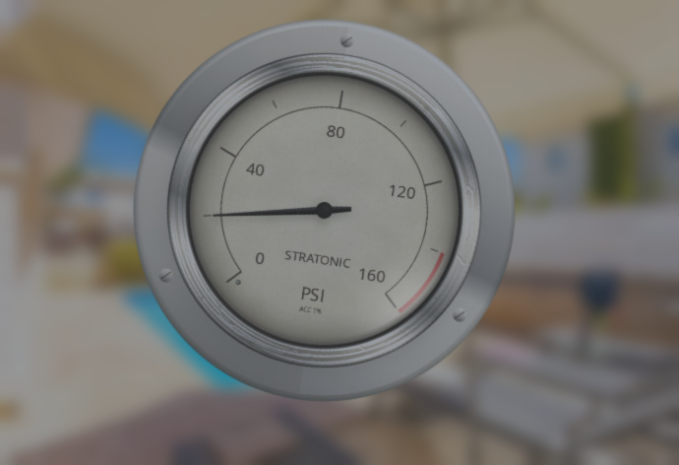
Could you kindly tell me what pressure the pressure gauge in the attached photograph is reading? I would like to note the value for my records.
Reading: 20 psi
